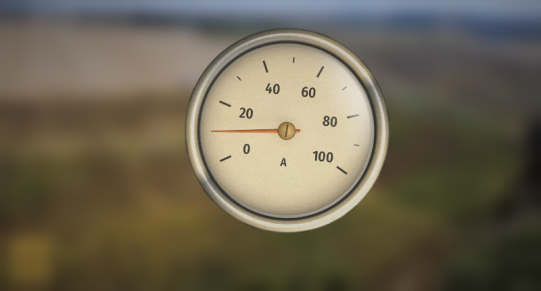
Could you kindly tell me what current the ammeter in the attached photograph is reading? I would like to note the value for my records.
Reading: 10 A
